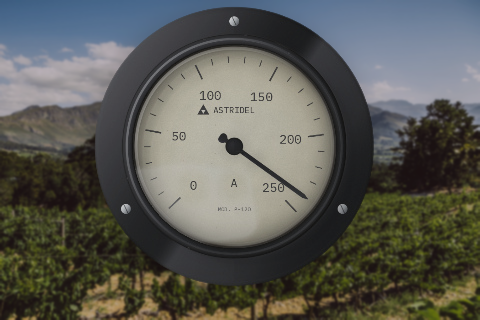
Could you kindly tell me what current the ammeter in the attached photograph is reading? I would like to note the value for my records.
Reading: 240 A
